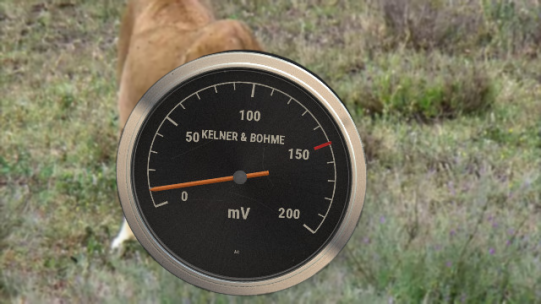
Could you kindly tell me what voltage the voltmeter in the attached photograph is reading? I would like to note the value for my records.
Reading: 10 mV
